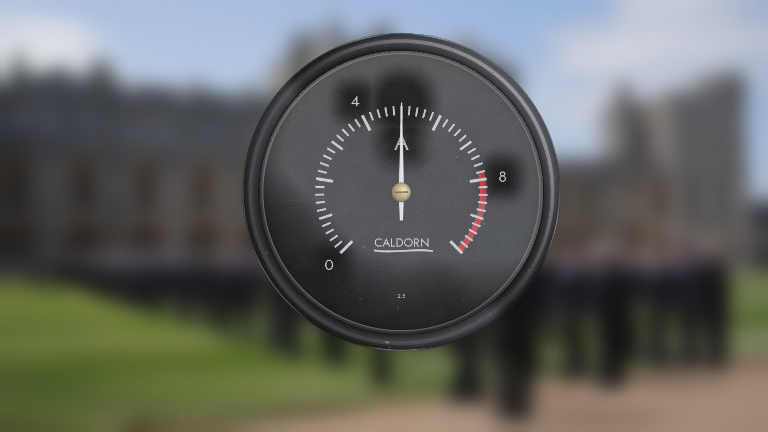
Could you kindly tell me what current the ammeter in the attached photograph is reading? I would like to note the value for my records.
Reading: 5 A
